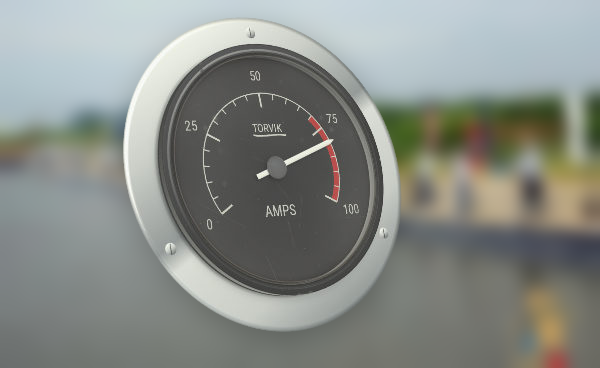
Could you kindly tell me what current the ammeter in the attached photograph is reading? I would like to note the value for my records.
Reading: 80 A
